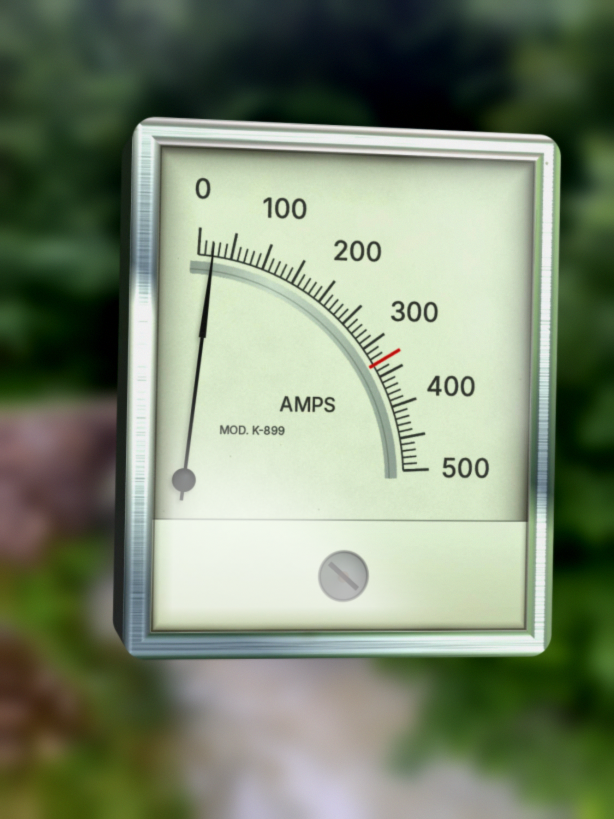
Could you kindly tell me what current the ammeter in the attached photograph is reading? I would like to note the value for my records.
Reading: 20 A
